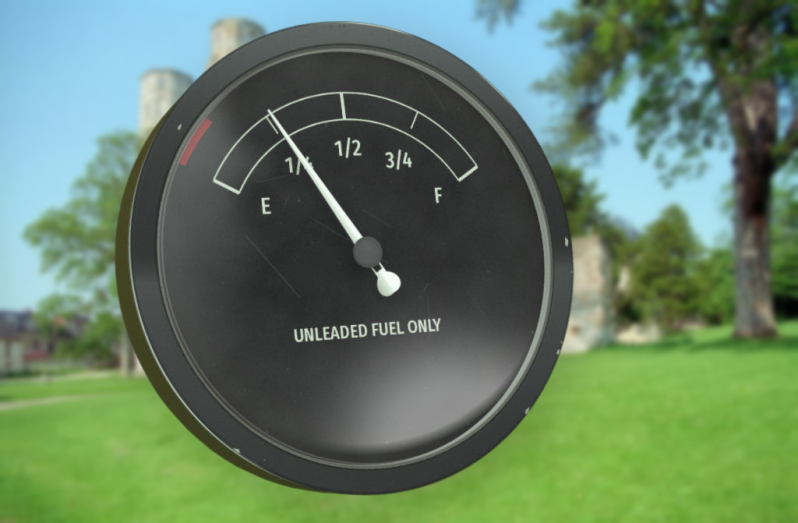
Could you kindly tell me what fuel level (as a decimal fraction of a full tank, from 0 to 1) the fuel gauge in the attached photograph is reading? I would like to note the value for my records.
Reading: 0.25
